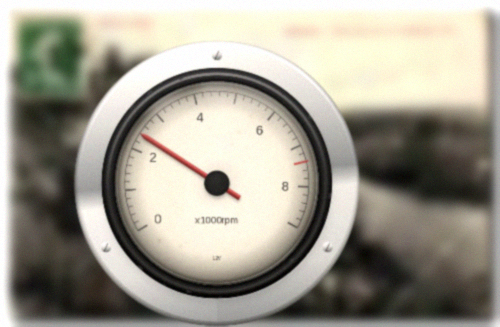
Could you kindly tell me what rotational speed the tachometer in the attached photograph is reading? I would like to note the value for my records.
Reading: 2400 rpm
